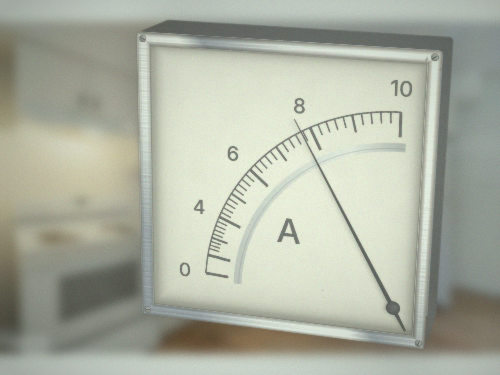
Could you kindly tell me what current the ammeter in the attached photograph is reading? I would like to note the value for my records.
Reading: 7.8 A
